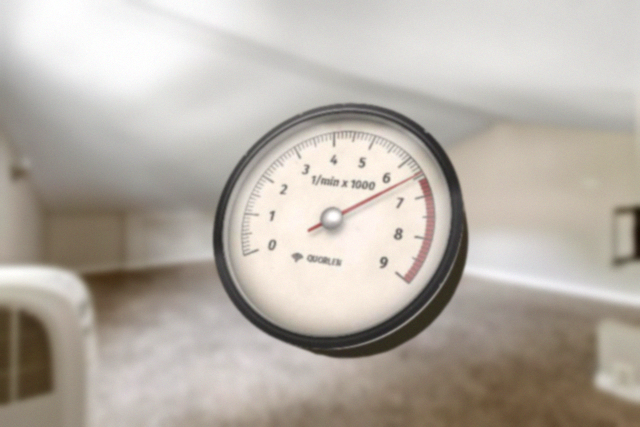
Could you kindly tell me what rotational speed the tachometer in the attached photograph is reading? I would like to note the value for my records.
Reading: 6500 rpm
